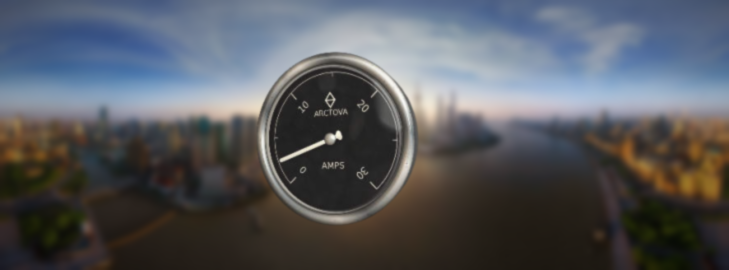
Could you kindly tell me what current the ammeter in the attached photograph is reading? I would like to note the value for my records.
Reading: 2.5 A
